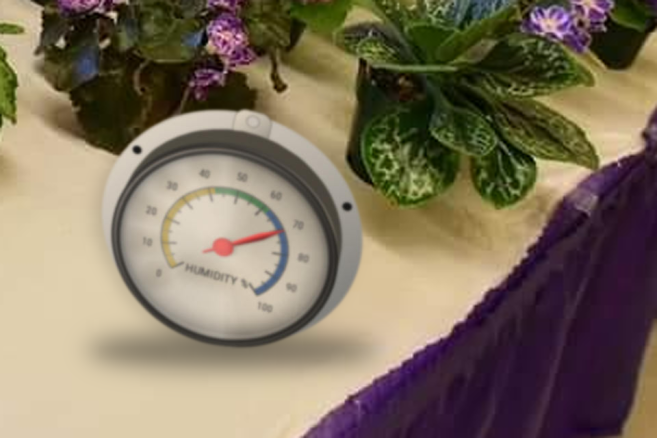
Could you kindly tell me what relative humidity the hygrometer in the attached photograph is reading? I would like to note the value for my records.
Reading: 70 %
